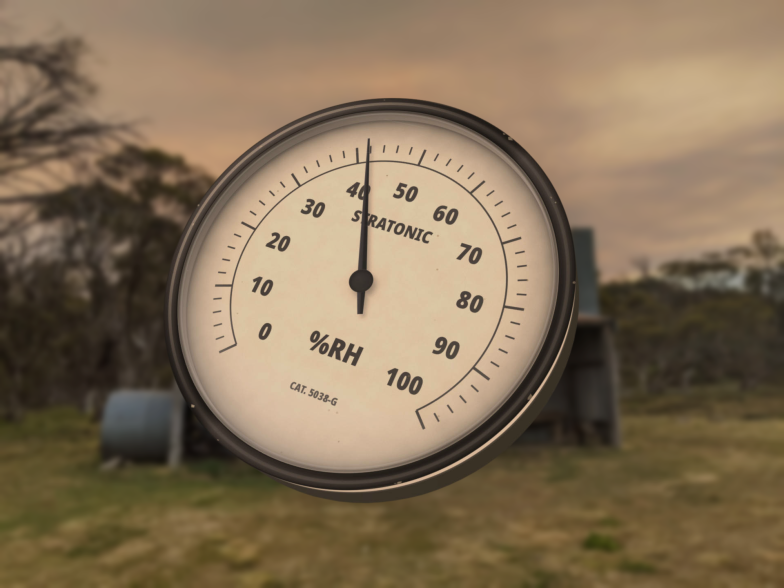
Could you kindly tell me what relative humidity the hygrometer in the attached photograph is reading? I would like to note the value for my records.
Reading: 42 %
